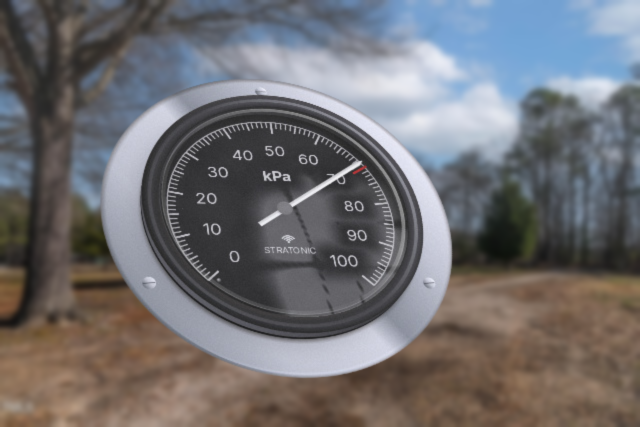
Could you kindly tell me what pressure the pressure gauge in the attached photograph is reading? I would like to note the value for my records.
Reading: 70 kPa
